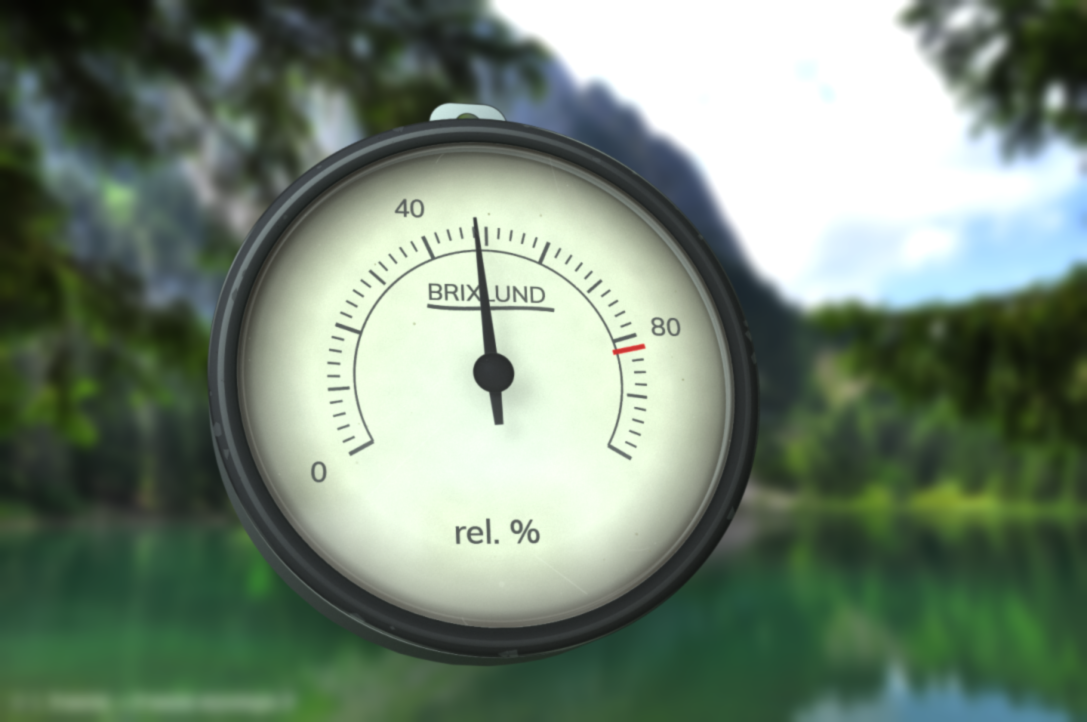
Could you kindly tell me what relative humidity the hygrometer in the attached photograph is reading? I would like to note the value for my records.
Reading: 48 %
